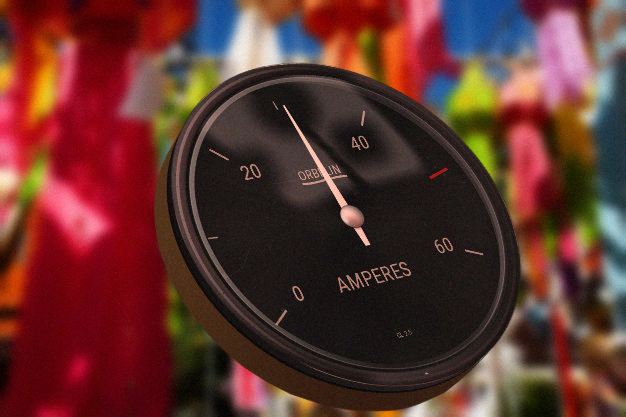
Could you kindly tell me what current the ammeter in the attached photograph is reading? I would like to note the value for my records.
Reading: 30 A
